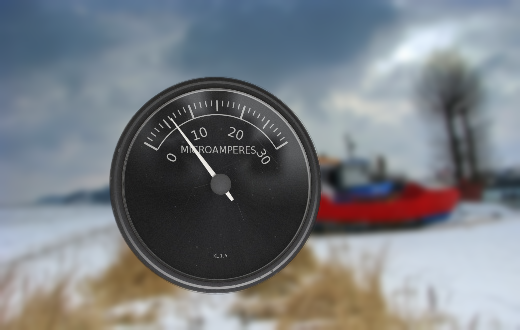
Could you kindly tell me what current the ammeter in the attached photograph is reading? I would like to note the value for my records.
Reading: 6 µA
